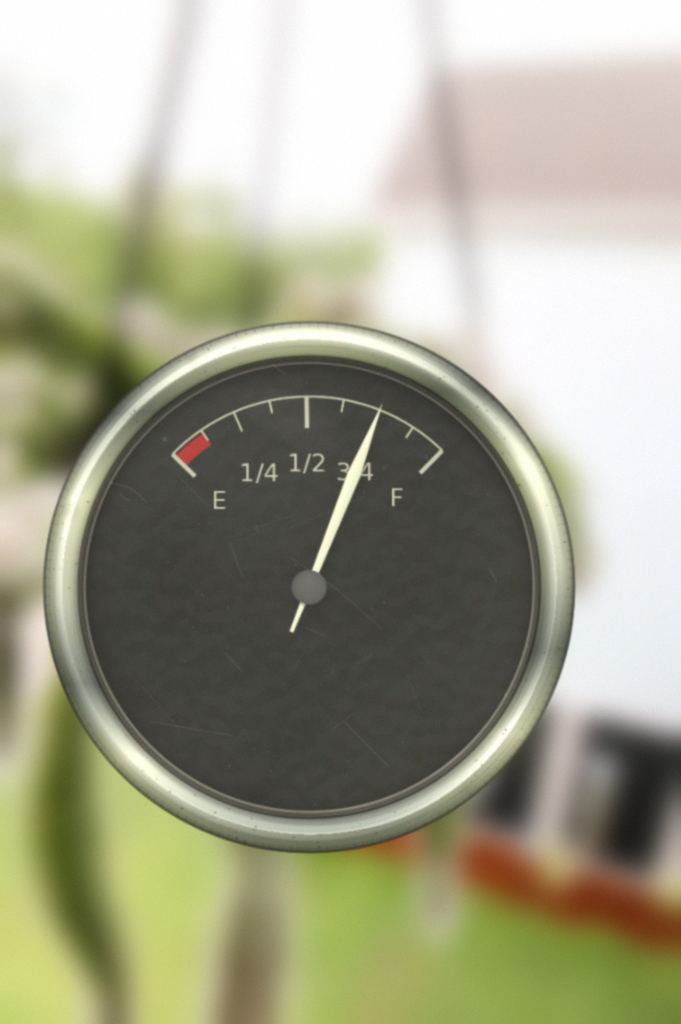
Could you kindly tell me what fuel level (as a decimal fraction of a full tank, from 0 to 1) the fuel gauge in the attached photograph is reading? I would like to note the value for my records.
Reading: 0.75
